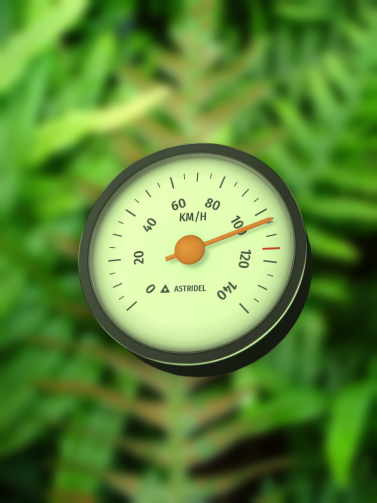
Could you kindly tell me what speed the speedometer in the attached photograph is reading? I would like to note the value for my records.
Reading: 105 km/h
